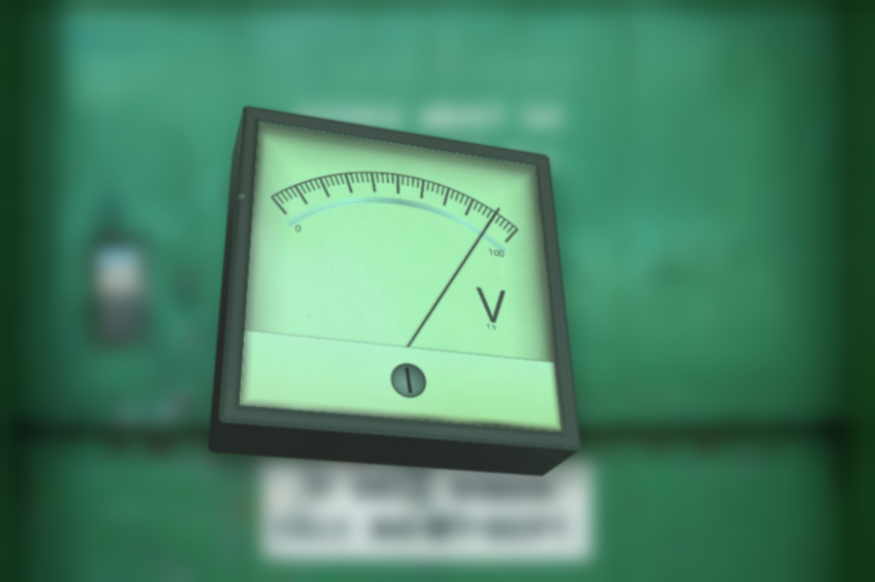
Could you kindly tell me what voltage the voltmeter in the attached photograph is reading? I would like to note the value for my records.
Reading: 90 V
